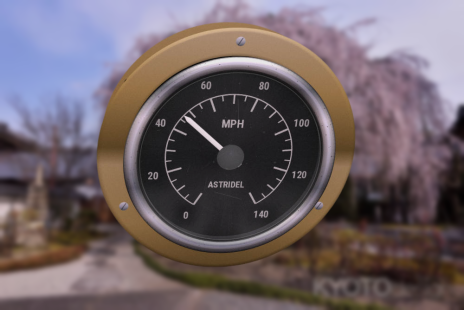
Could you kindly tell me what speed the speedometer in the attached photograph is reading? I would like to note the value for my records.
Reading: 47.5 mph
